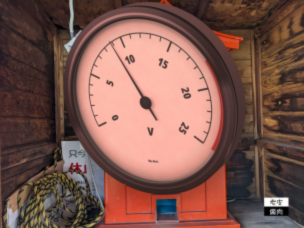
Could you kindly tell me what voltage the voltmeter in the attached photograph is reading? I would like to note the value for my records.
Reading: 9 V
